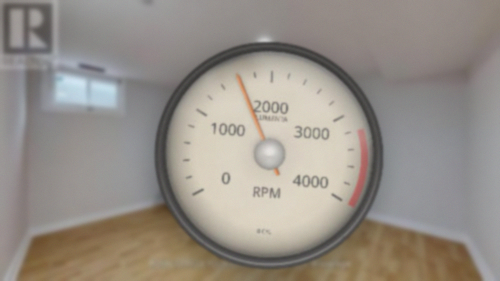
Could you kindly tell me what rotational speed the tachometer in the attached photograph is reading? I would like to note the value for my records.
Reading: 1600 rpm
